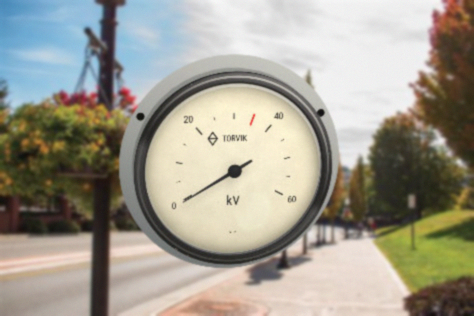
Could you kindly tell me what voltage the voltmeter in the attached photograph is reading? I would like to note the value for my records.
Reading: 0 kV
